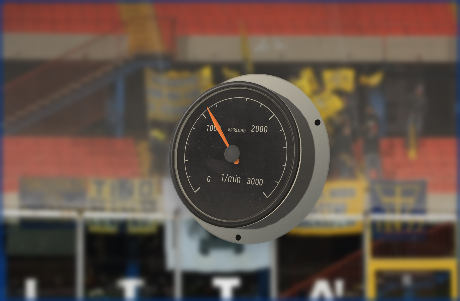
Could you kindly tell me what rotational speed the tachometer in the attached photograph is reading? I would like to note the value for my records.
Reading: 1100 rpm
